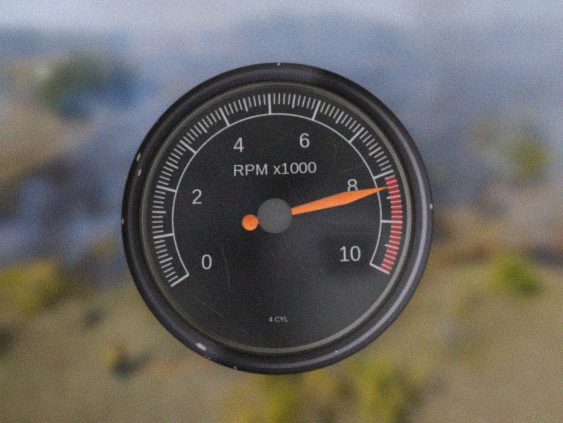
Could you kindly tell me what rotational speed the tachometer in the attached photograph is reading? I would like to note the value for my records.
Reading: 8300 rpm
